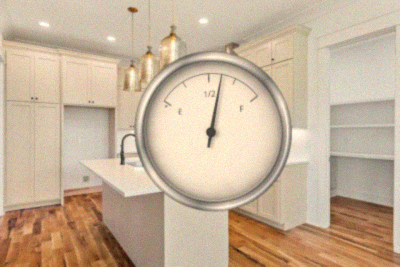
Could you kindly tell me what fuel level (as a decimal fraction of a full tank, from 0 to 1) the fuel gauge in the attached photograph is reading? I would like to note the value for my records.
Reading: 0.625
